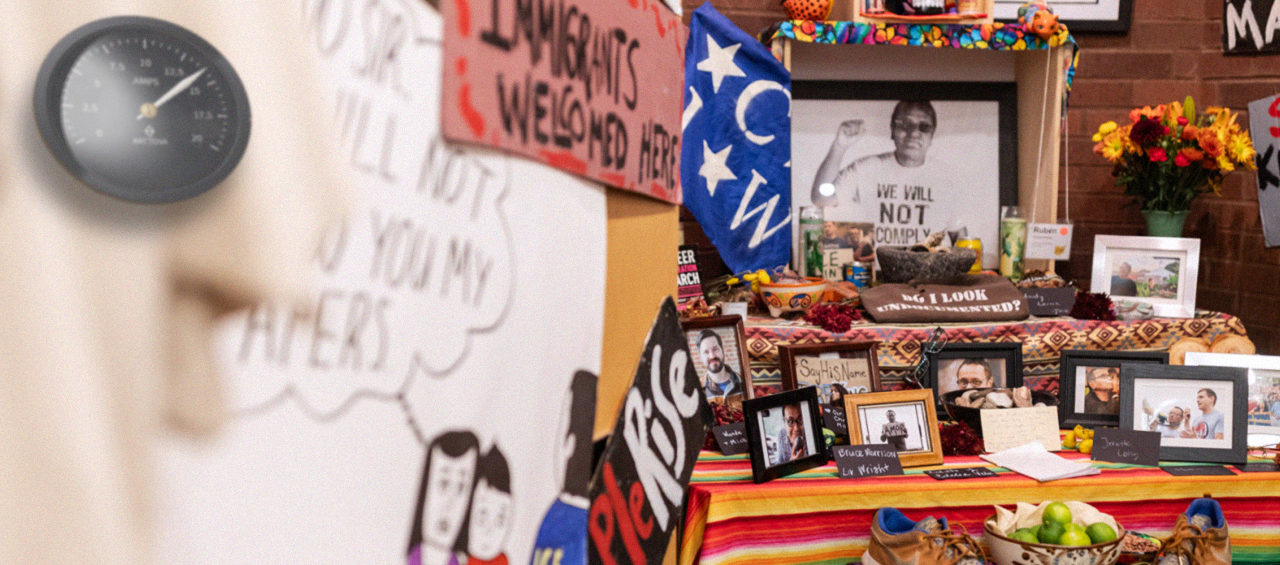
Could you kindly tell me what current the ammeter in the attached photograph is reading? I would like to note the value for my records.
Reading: 14 A
